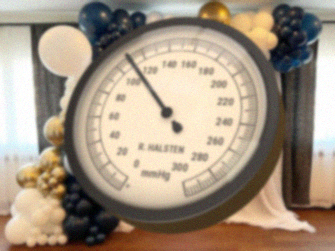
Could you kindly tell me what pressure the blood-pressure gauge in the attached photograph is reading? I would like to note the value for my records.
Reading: 110 mmHg
